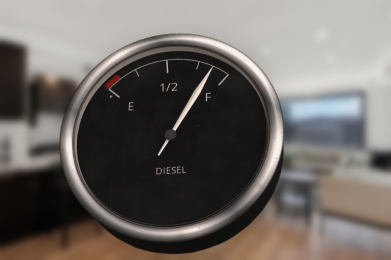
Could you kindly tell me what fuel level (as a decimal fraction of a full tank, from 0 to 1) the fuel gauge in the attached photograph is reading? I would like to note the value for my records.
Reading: 0.875
